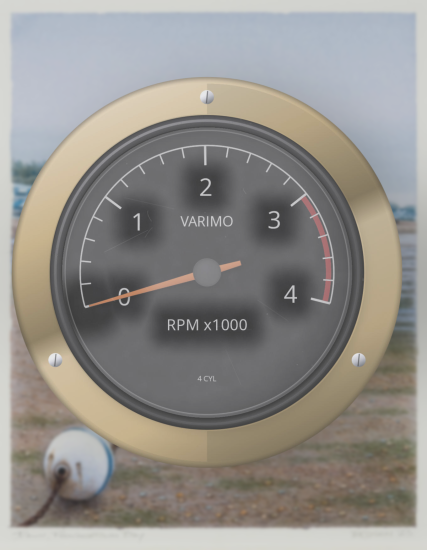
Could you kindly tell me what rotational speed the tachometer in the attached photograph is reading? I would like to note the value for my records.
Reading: 0 rpm
